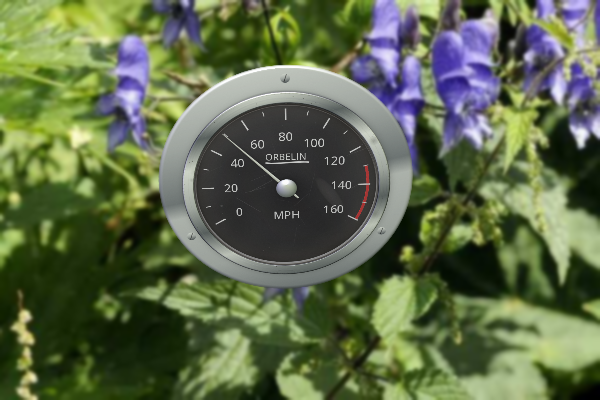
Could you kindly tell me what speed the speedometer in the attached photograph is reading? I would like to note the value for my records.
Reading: 50 mph
